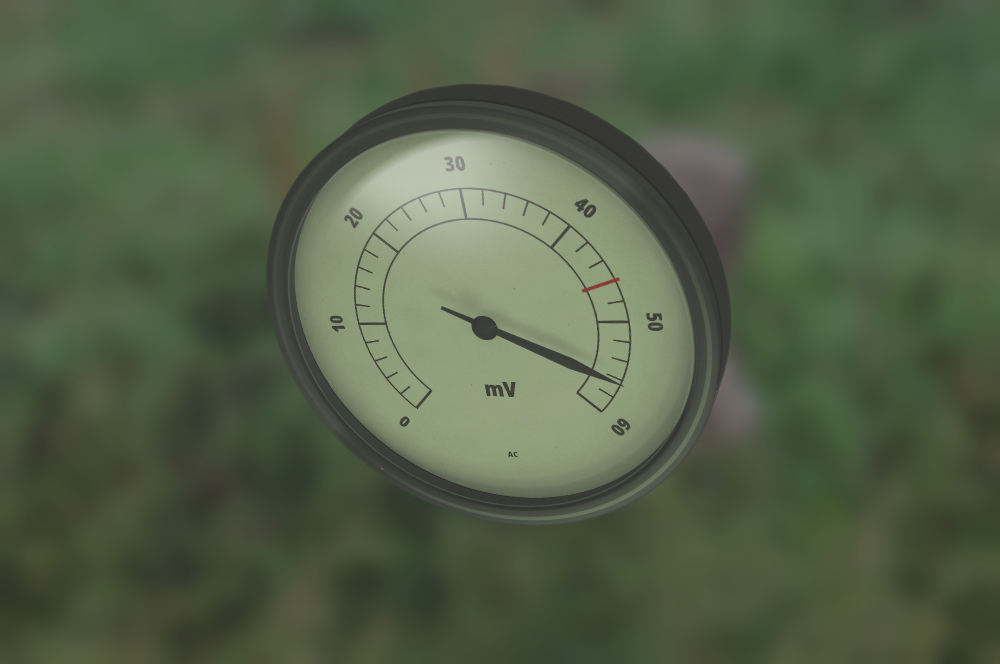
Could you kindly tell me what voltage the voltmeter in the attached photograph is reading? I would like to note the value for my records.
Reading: 56 mV
